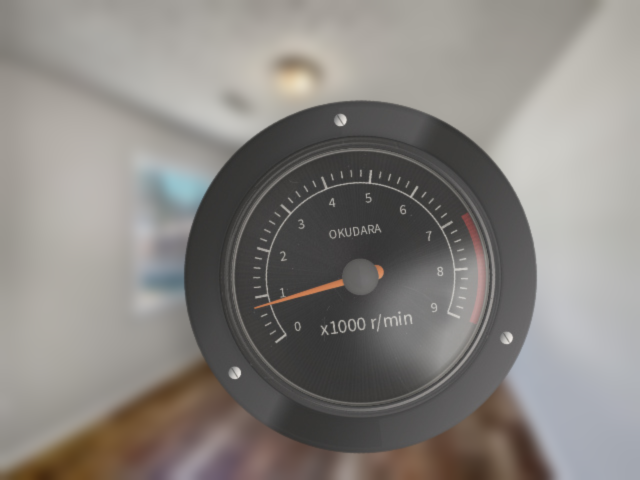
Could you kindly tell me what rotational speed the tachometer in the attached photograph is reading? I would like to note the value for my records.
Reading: 800 rpm
